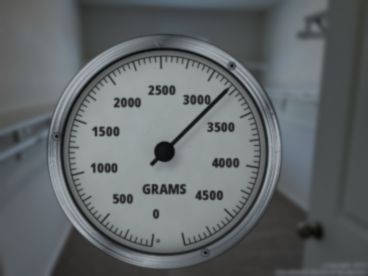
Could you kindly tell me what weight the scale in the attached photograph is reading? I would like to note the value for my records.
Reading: 3200 g
